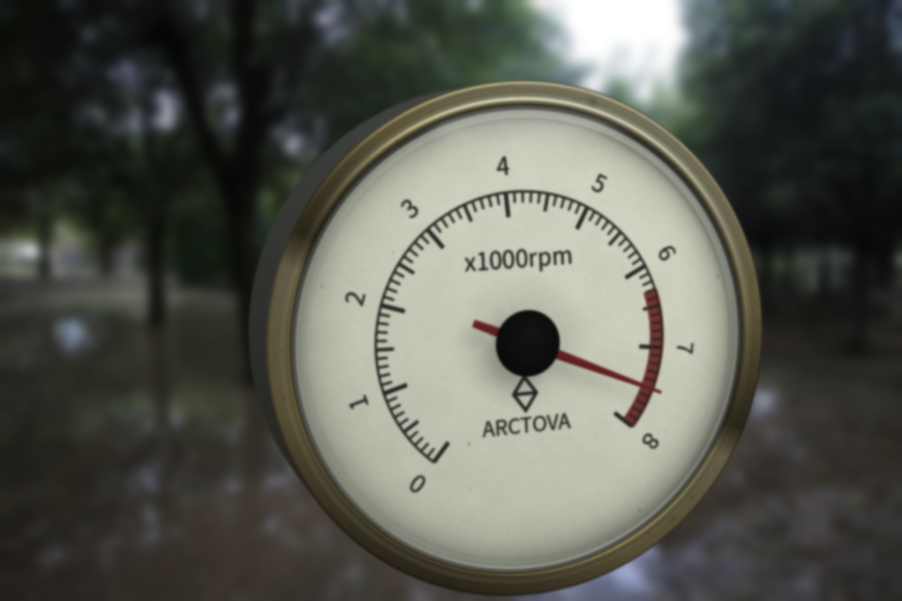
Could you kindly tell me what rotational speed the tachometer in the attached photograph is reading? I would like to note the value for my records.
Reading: 7500 rpm
